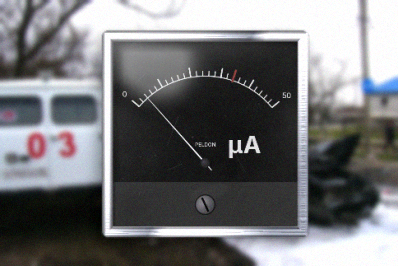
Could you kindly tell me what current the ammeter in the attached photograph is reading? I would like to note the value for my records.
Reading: 4 µA
